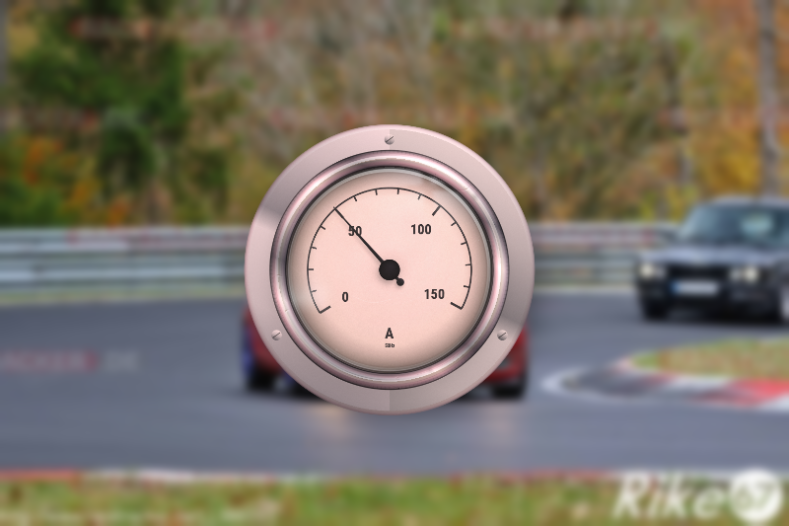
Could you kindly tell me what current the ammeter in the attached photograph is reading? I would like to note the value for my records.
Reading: 50 A
